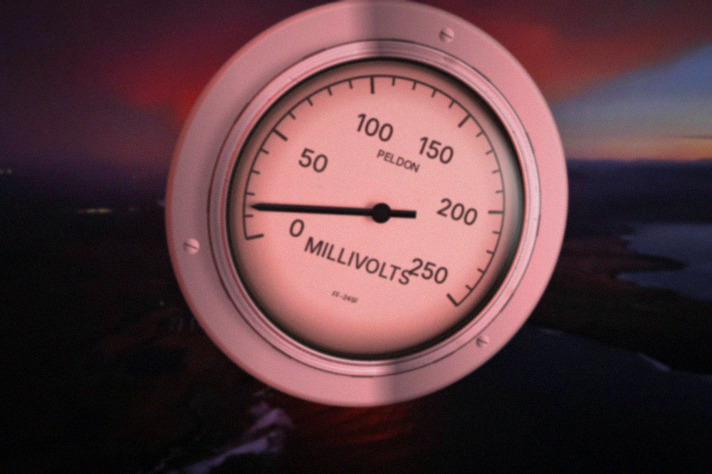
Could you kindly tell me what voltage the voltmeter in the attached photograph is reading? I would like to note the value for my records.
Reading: 15 mV
